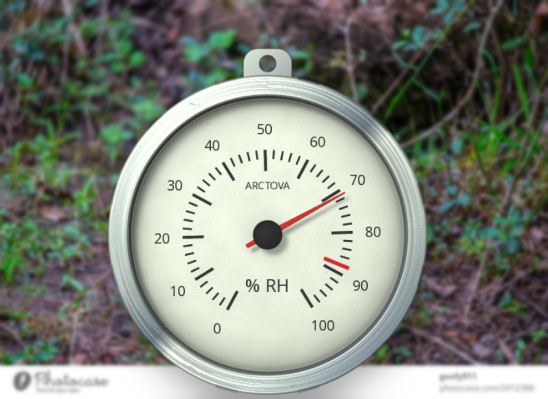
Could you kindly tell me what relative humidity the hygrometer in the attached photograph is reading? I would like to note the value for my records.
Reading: 71 %
